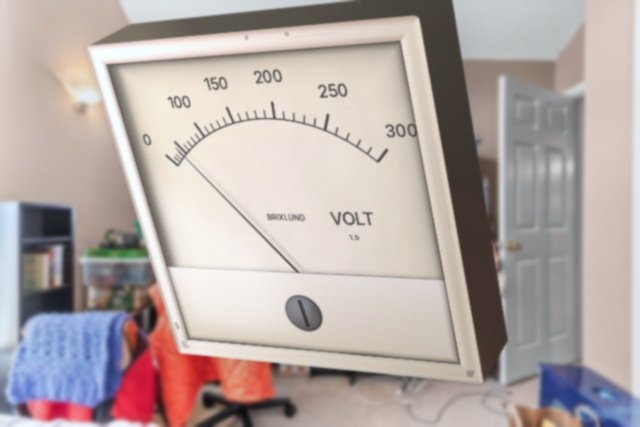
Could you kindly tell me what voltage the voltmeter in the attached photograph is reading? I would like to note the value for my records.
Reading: 50 V
